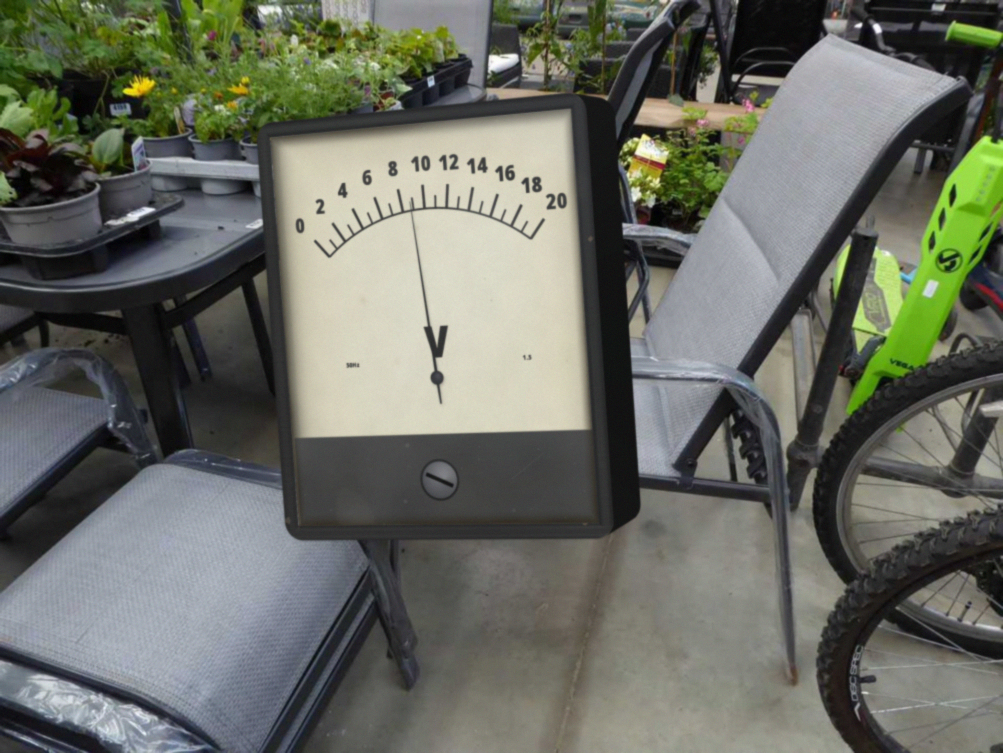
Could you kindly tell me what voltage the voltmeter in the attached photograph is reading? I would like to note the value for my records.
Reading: 9 V
